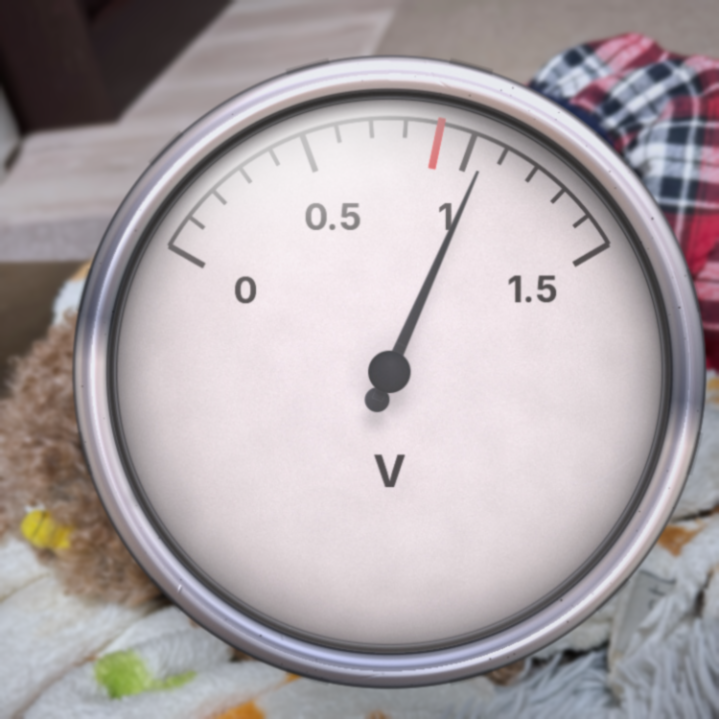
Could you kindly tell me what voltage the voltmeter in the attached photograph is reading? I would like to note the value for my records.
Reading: 1.05 V
